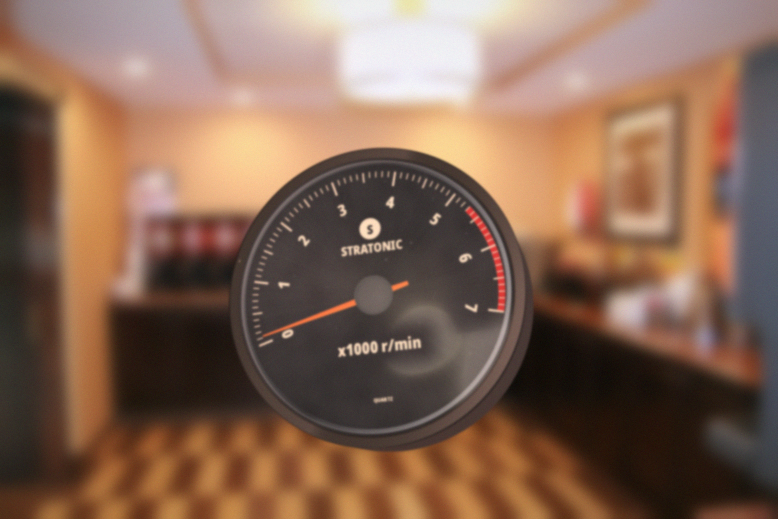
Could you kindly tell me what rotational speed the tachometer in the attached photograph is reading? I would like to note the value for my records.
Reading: 100 rpm
